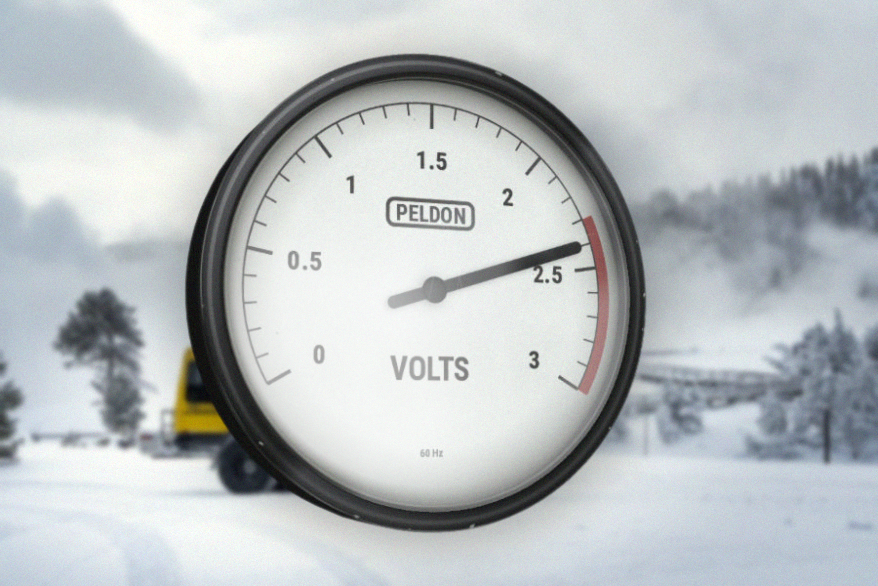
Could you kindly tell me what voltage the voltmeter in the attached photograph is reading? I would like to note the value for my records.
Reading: 2.4 V
